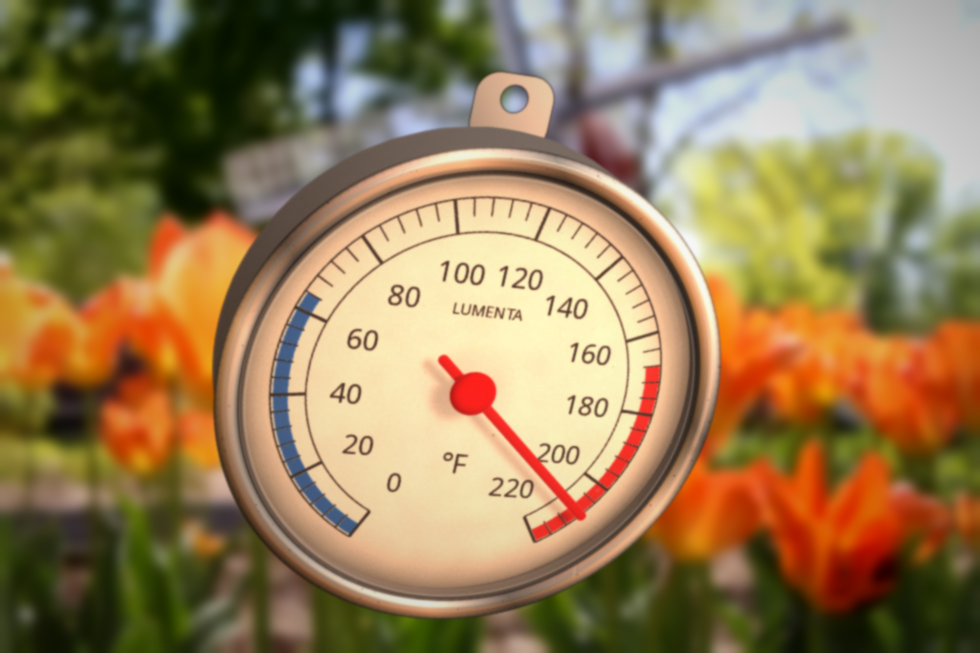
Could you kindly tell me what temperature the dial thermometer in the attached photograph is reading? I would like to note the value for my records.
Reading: 208 °F
